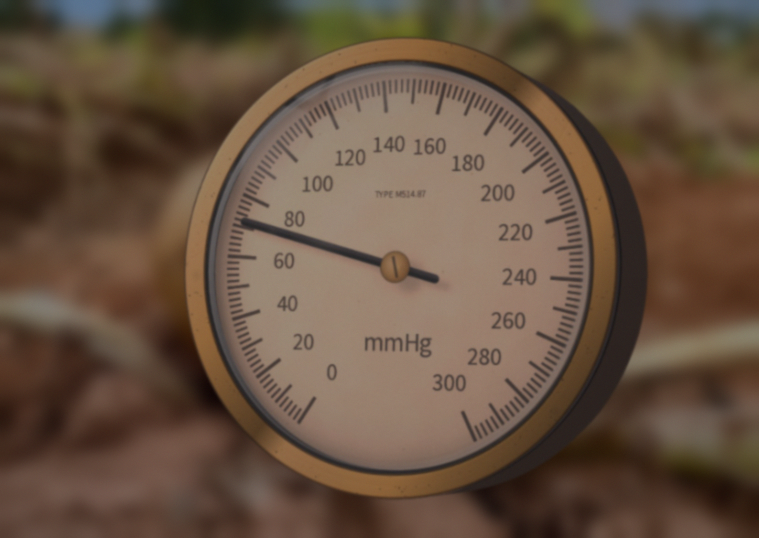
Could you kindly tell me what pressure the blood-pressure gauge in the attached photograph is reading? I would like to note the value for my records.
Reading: 72 mmHg
